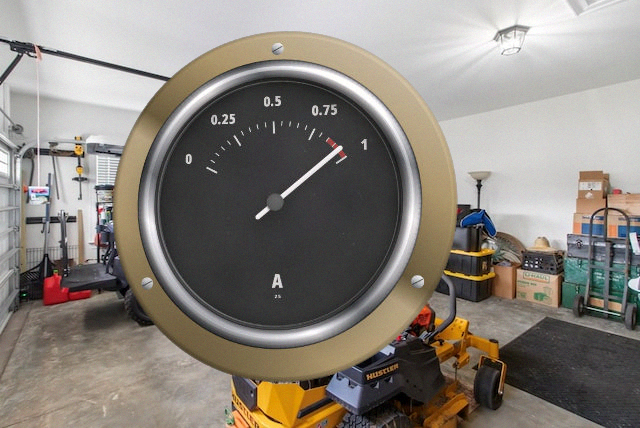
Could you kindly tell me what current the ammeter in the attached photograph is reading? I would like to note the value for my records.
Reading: 0.95 A
